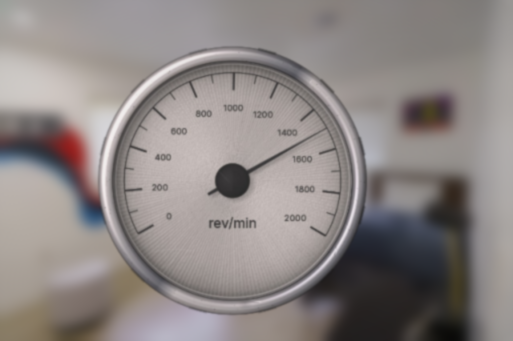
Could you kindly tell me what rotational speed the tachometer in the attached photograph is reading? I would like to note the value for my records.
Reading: 1500 rpm
